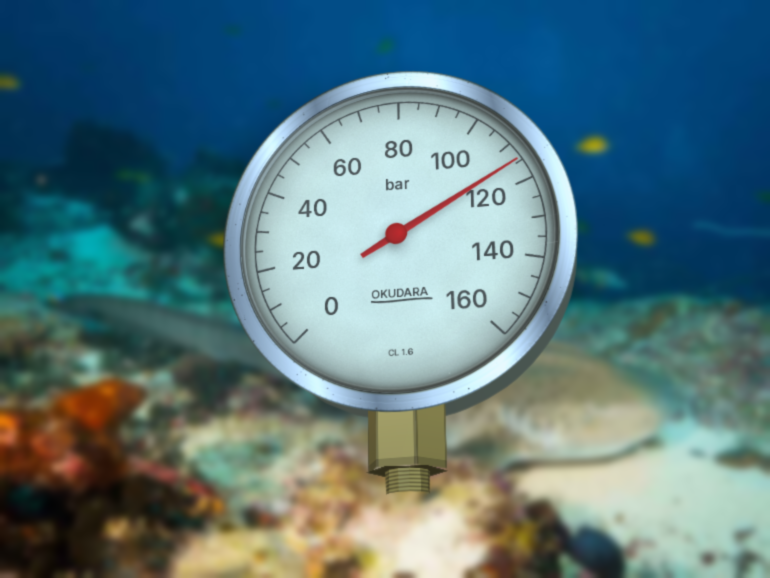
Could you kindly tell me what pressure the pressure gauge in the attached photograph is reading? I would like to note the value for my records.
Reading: 115 bar
